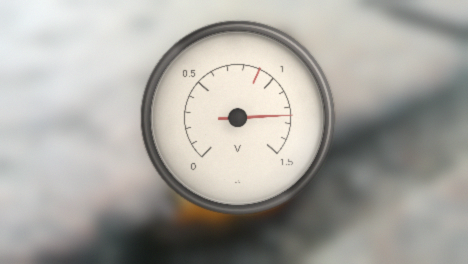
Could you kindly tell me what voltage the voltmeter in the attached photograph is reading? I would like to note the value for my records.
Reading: 1.25 V
